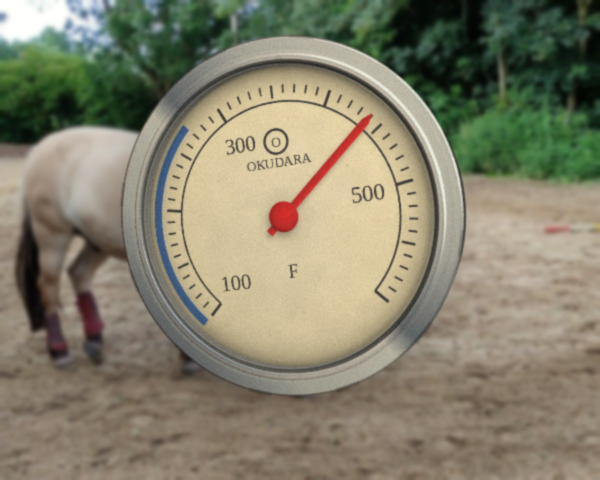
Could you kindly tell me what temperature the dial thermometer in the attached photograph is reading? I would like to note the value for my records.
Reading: 440 °F
